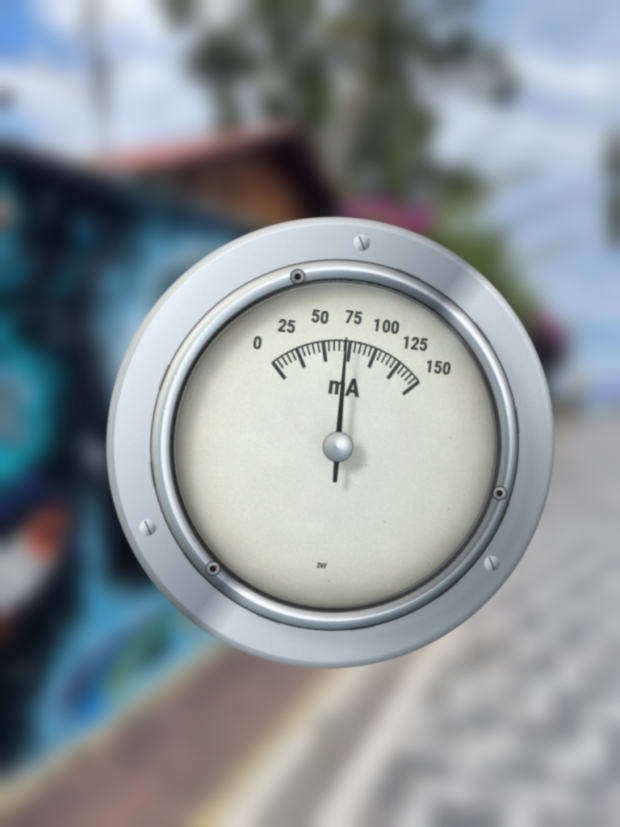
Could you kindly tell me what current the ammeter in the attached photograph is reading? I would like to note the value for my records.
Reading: 70 mA
